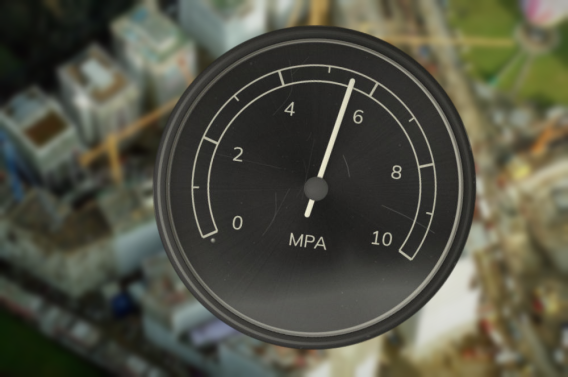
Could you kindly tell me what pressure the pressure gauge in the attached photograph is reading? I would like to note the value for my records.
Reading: 5.5 MPa
